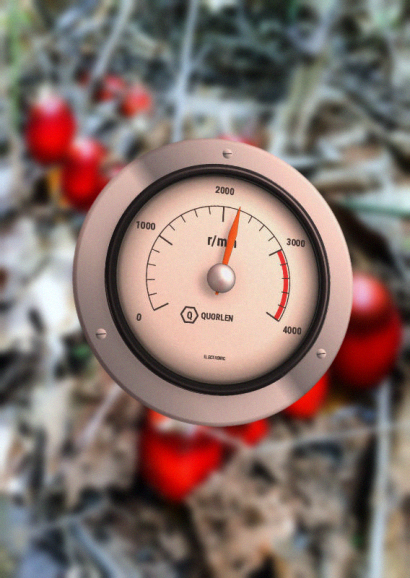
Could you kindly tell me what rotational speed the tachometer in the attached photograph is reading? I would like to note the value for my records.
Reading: 2200 rpm
